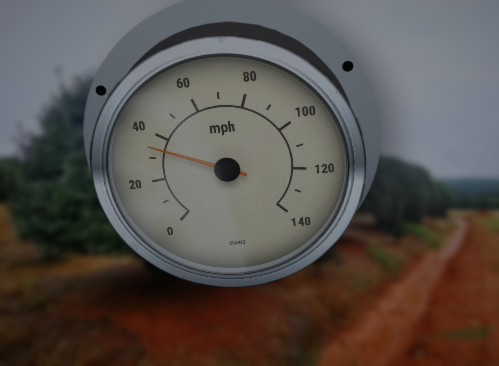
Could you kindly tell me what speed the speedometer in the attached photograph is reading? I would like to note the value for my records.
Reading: 35 mph
